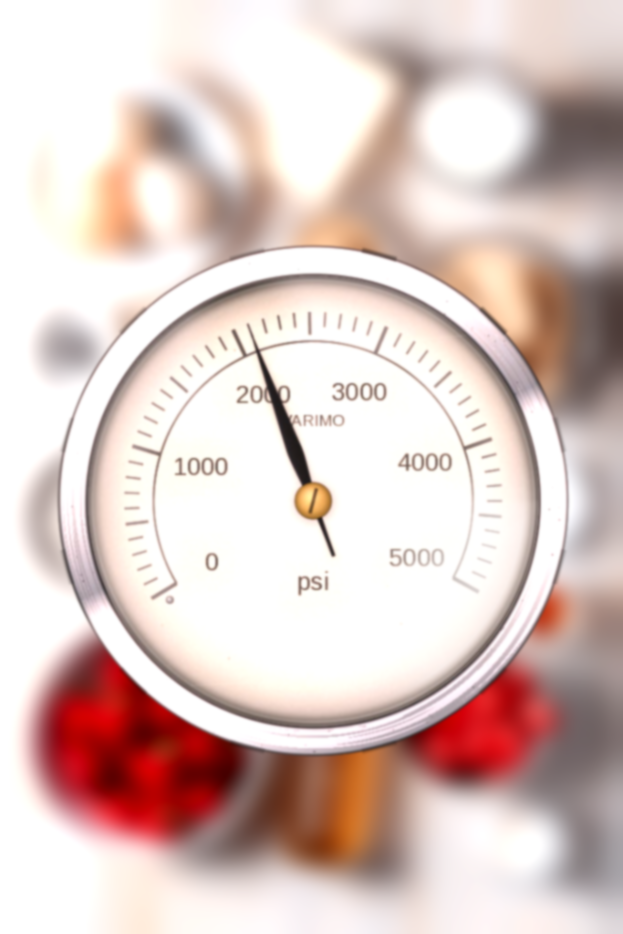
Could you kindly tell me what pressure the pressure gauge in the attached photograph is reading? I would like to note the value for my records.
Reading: 2100 psi
